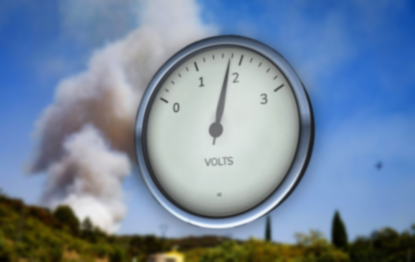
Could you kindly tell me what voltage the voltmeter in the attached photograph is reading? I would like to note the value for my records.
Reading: 1.8 V
